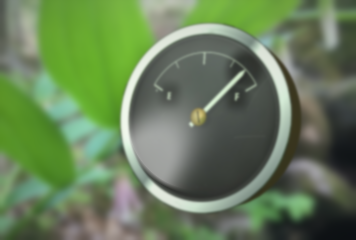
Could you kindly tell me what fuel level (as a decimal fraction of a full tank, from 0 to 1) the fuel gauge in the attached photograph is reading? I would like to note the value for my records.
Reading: 0.875
